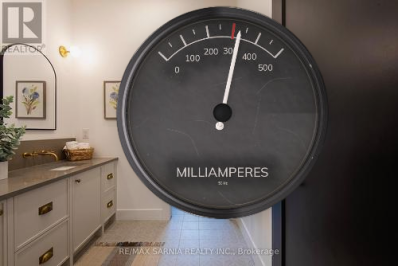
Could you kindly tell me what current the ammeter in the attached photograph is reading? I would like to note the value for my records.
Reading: 325 mA
